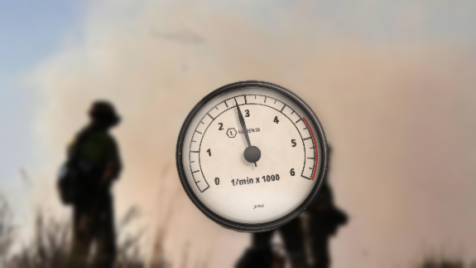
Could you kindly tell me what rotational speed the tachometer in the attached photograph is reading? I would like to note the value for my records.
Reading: 2750 rpm
